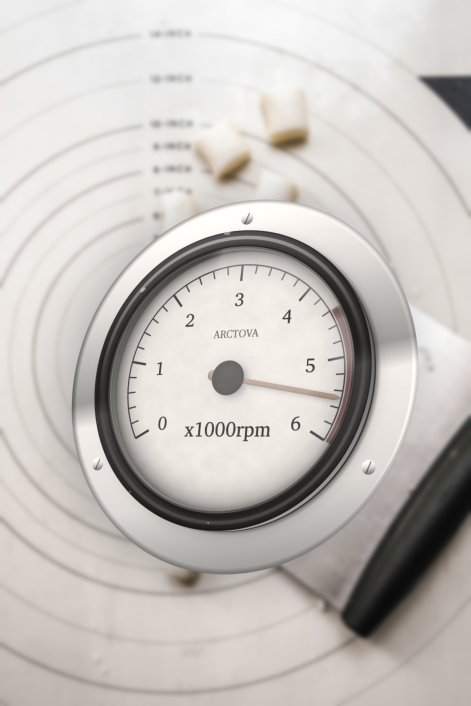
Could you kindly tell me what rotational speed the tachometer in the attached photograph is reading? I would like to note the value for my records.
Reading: 5500 rpm
